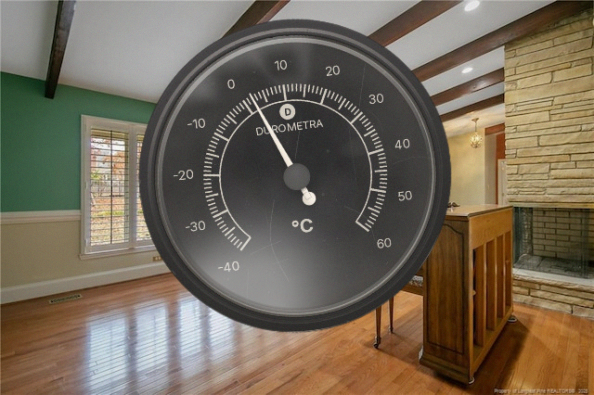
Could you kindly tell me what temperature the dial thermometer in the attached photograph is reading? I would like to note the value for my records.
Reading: 2 °C
